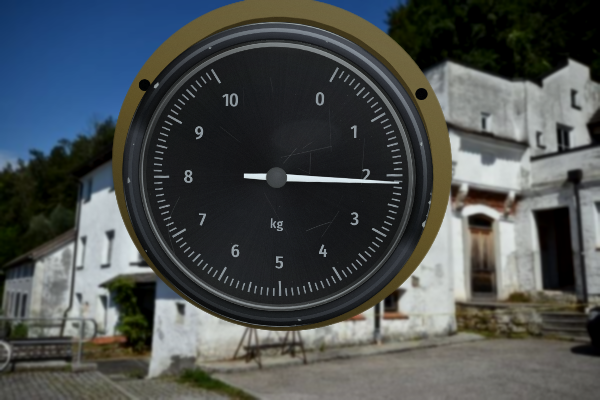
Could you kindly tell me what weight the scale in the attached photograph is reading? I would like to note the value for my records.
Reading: 2.1 kg
